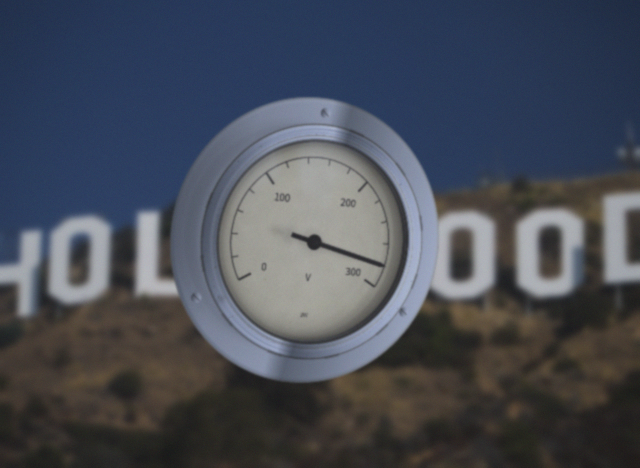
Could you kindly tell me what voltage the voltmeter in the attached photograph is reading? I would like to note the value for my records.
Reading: 280 V
